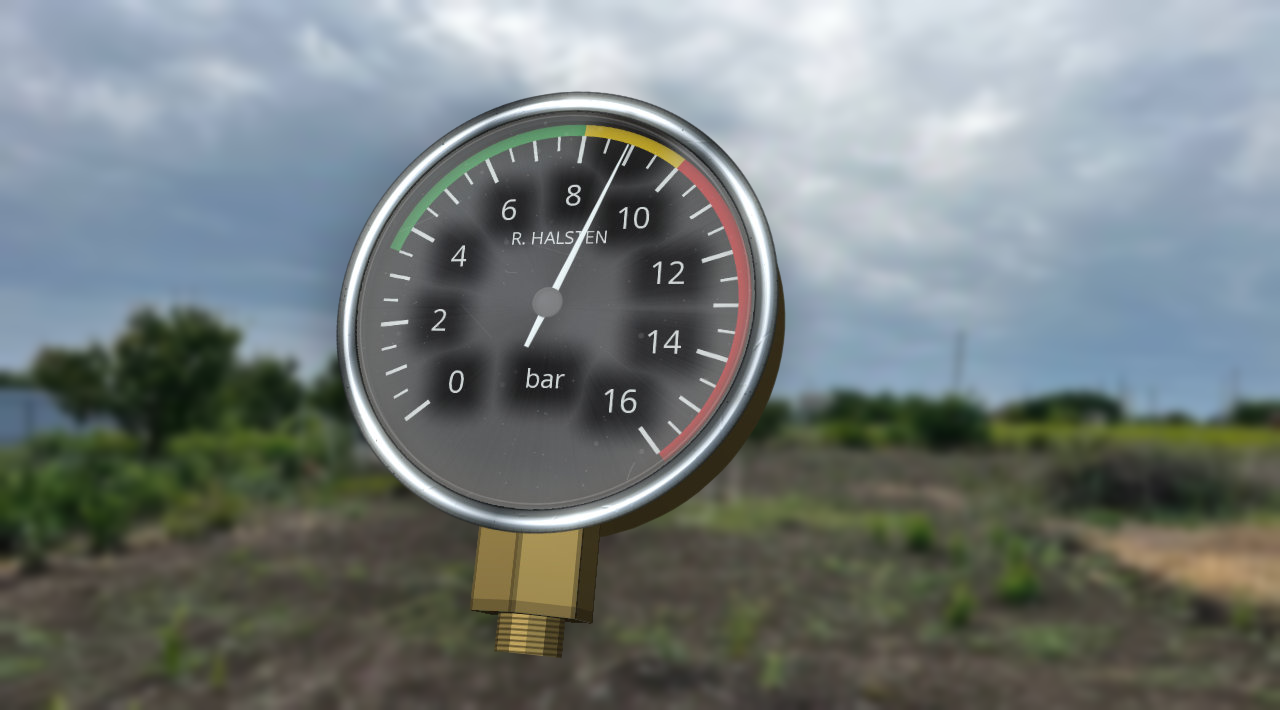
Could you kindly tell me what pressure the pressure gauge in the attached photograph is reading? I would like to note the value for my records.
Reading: 9 bar
